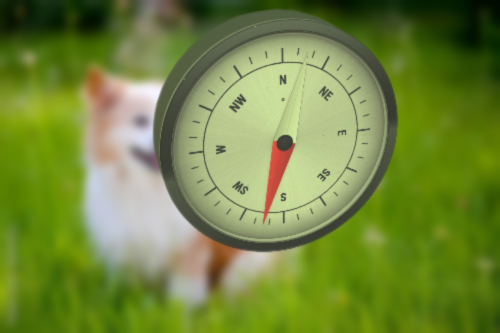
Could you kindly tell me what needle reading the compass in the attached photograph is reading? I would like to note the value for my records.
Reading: 195 °
